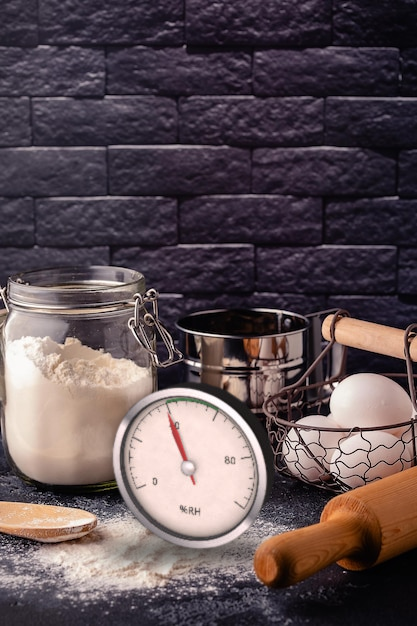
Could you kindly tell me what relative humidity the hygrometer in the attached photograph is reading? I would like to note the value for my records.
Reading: 40 %
